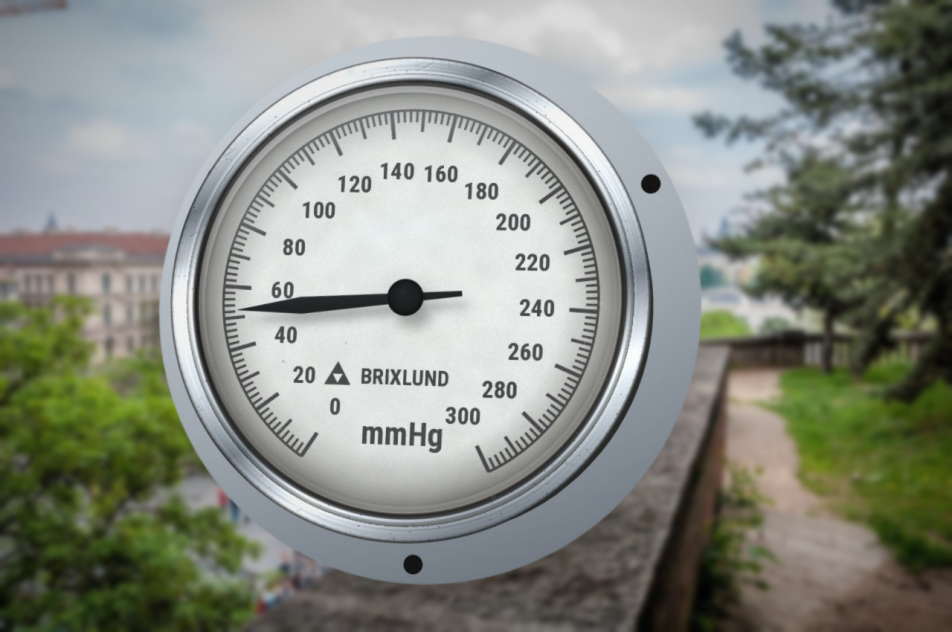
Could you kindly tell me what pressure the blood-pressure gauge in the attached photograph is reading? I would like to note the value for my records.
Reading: 52 mmHg
